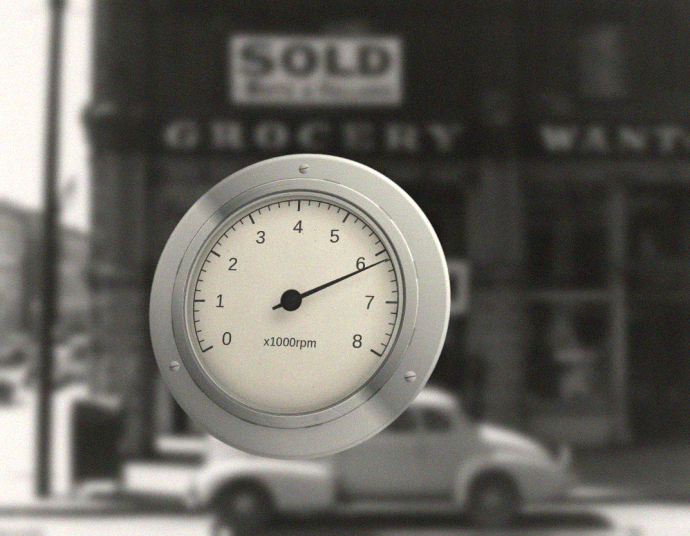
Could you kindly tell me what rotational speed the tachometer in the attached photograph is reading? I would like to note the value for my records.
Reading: 6200 rpm
